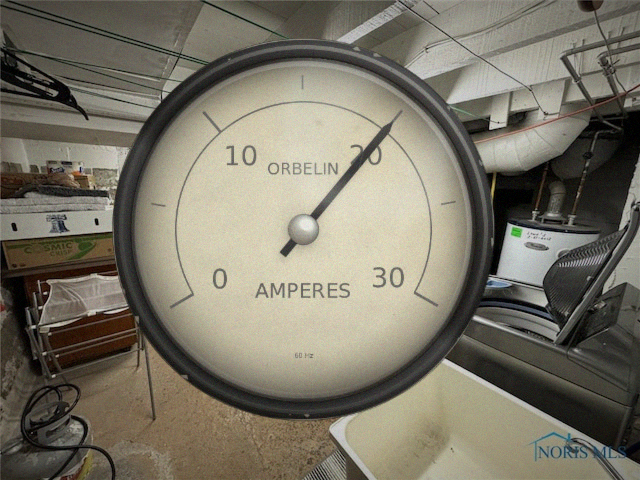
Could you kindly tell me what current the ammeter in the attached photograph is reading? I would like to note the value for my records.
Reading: 20 A
